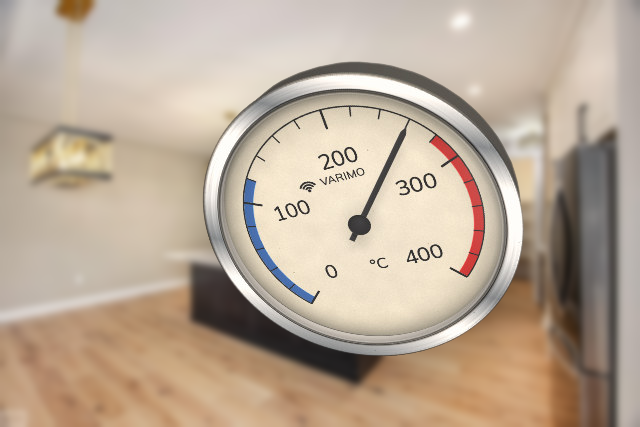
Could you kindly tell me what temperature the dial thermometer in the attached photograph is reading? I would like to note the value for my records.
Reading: 260 °C
